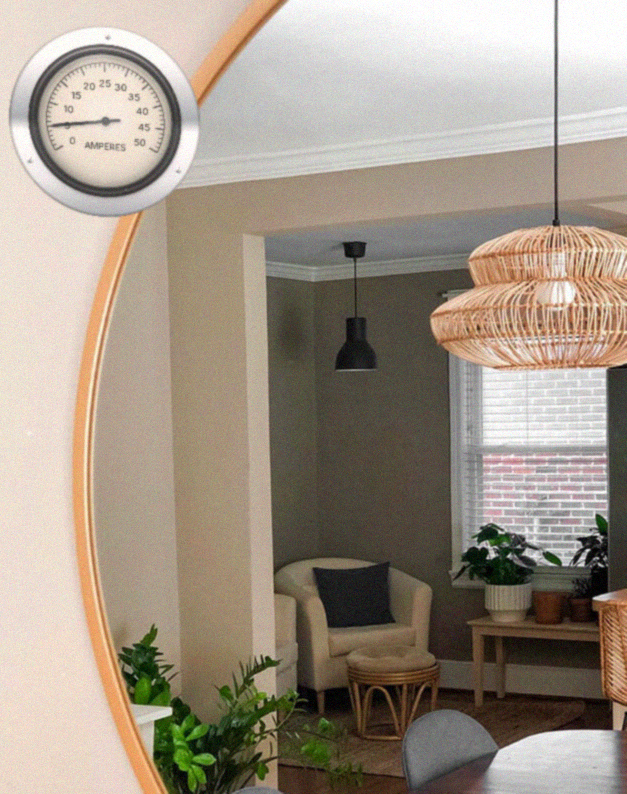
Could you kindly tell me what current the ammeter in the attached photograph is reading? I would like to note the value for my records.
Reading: 5 A
